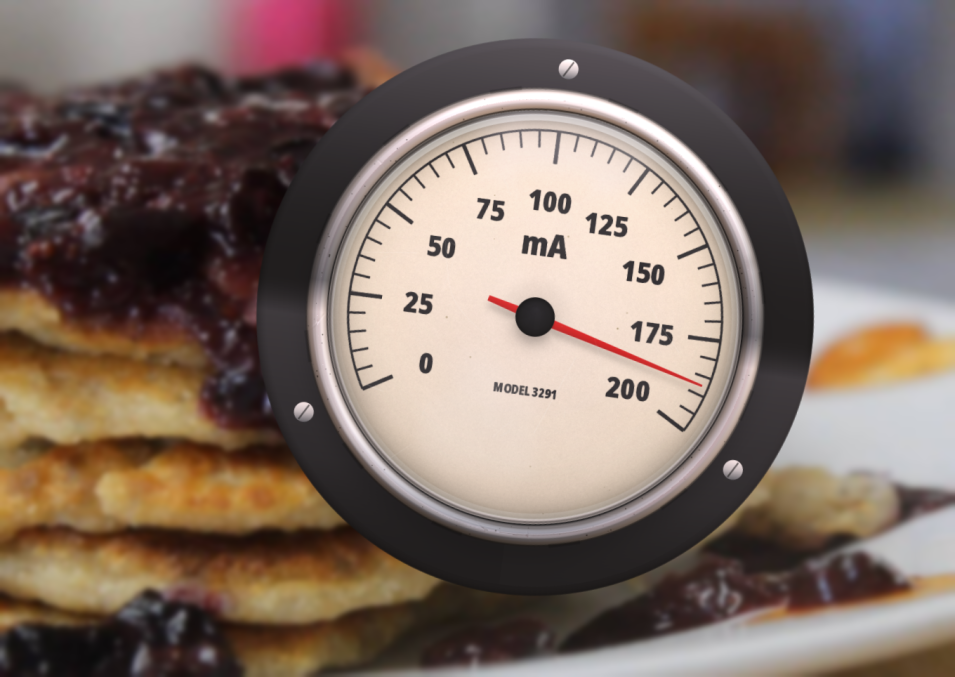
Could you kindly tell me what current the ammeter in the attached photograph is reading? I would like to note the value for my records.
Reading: 187.5 mA
